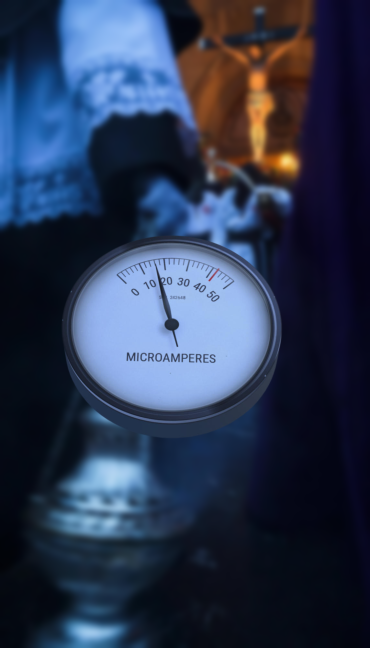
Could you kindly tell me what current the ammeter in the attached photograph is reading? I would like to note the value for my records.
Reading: 16 µA
